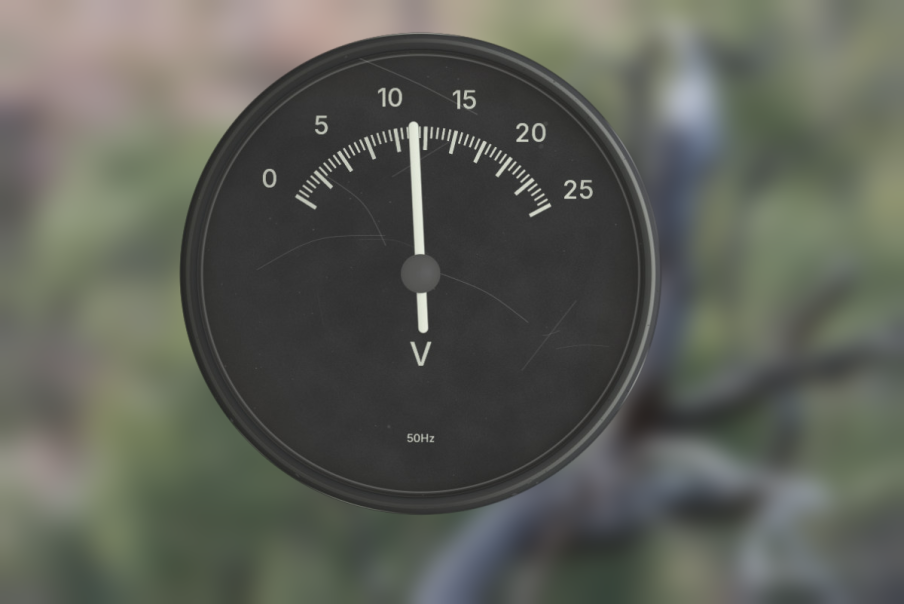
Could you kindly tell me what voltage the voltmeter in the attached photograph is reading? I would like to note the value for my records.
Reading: 11.5 V
